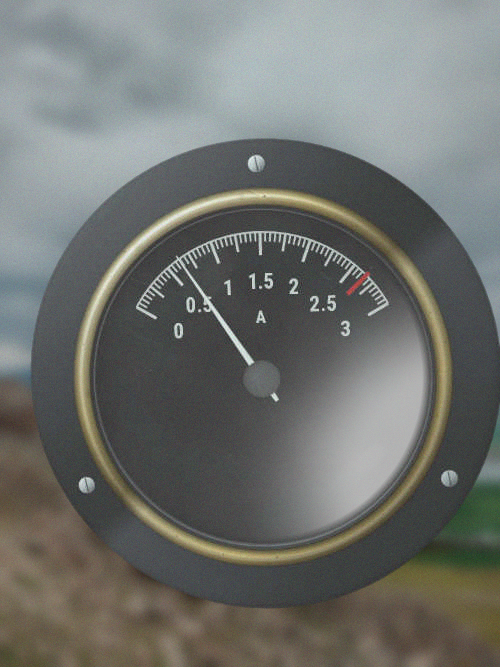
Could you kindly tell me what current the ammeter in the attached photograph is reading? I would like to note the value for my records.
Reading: 0.65 A
